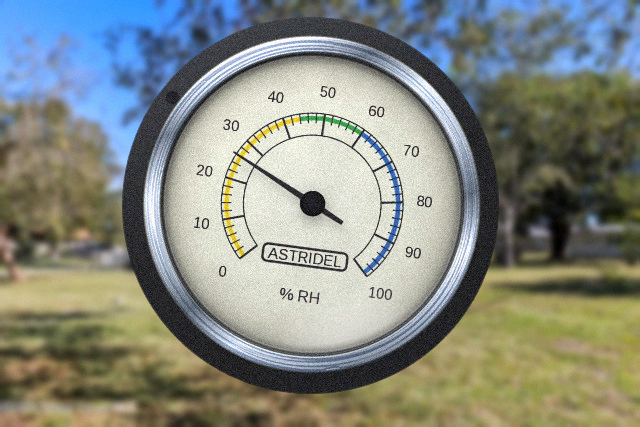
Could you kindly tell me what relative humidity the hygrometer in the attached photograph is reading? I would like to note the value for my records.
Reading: 26 %
